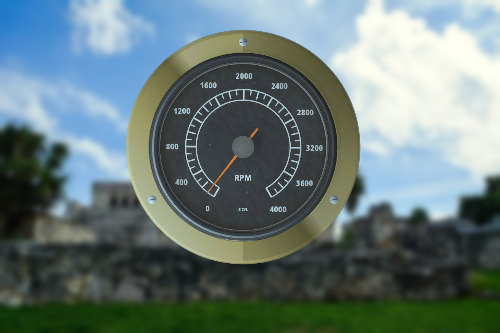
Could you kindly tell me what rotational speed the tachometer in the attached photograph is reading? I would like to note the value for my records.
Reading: 100 rpm
